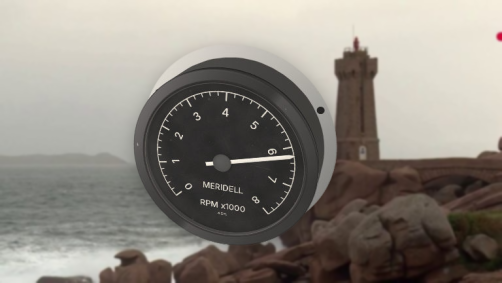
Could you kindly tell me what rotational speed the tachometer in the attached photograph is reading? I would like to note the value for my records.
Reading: 6200 rpm
